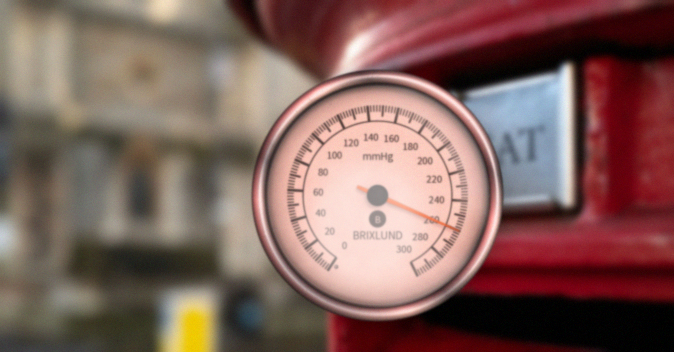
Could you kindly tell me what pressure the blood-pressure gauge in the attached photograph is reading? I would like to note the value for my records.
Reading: 260 mmHg
